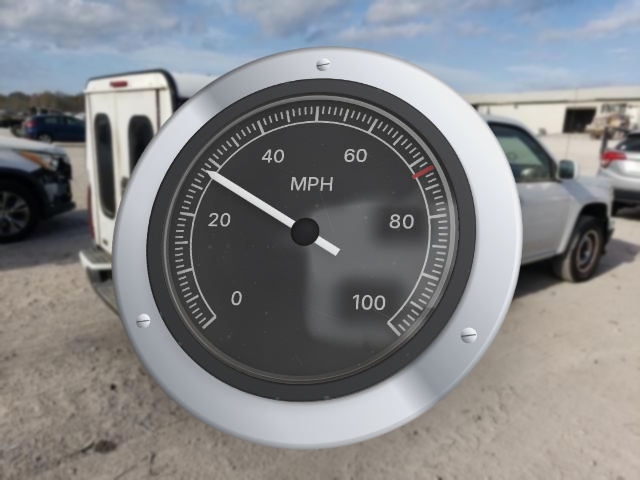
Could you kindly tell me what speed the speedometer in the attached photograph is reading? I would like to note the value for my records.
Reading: 28 mph
